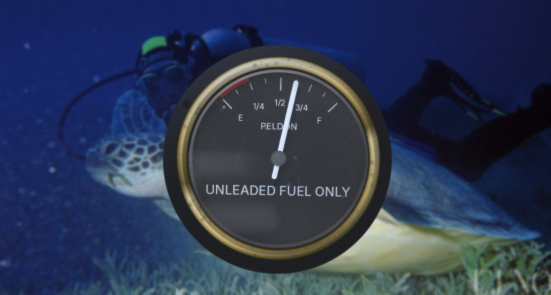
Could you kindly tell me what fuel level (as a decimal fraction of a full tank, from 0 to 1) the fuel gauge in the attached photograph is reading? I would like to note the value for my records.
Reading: 0.625
